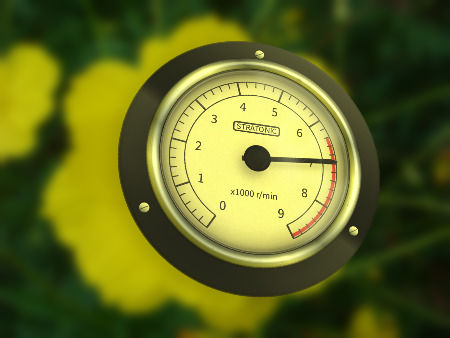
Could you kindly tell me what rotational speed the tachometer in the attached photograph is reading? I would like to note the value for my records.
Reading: 7000 rpm
